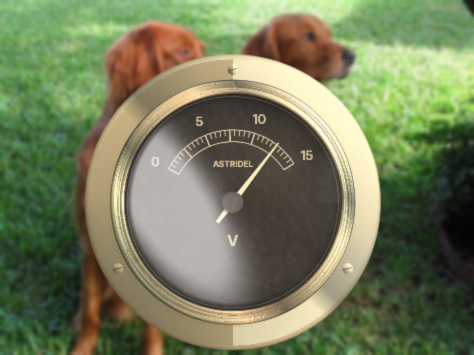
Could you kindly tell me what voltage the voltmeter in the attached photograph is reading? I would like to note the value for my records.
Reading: 12.5 V
